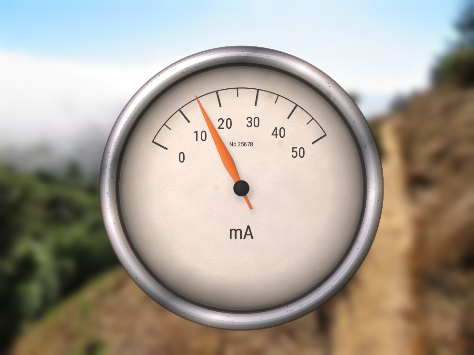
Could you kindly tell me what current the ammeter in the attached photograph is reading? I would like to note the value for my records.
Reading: 15 mA
